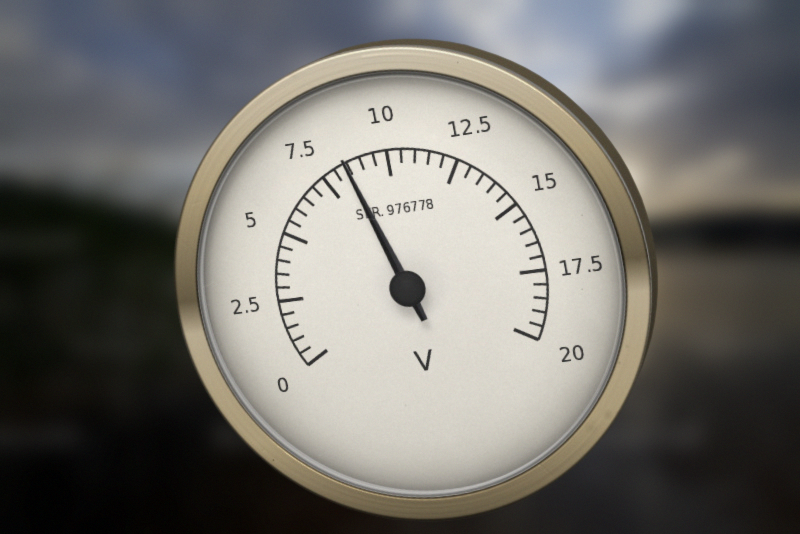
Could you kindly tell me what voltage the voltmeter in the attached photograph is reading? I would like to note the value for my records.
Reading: 8.5 V
